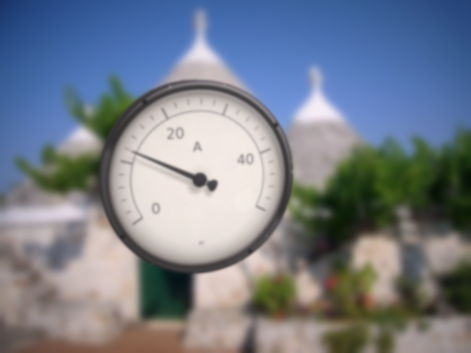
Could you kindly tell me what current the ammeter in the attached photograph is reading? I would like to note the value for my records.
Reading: 12 A
